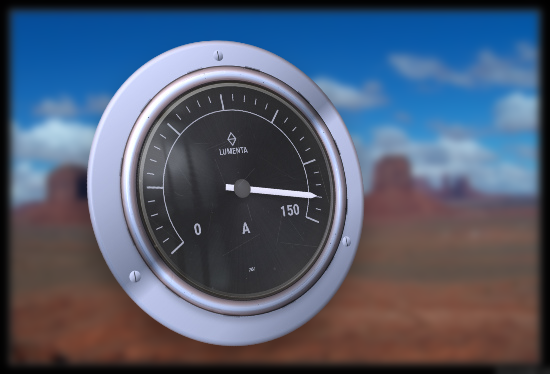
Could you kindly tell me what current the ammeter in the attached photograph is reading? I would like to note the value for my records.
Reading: 140 A
